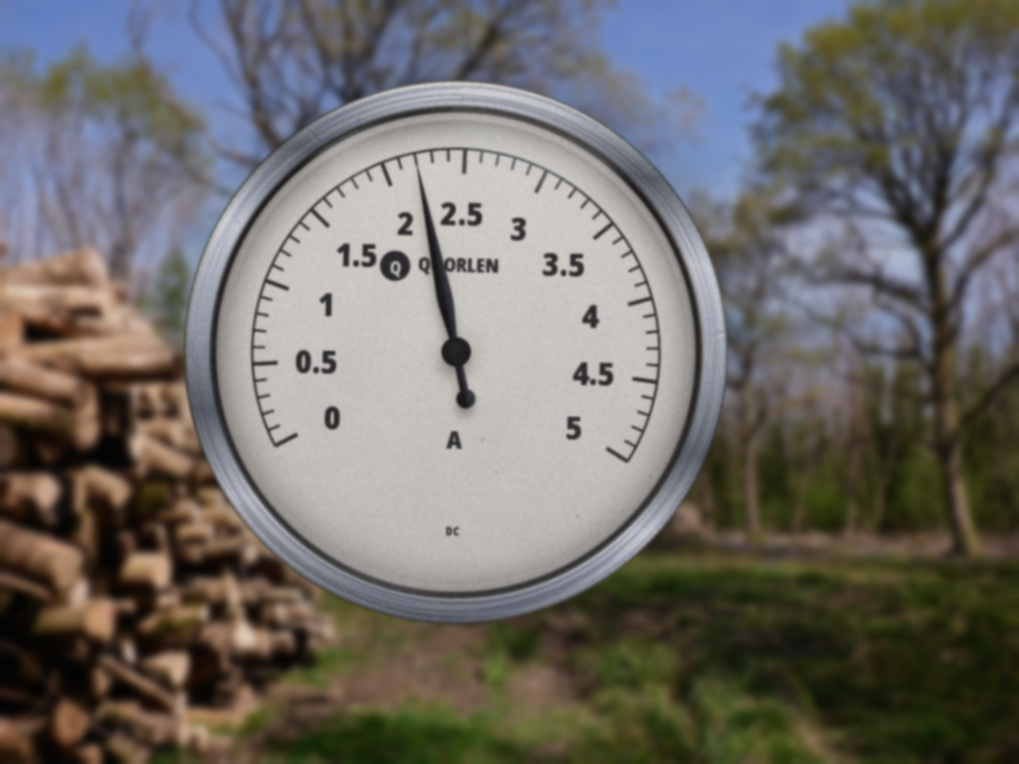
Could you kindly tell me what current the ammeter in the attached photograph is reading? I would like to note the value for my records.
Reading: 2.2 A
